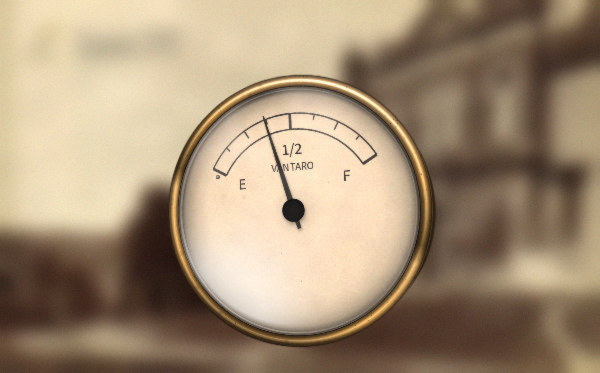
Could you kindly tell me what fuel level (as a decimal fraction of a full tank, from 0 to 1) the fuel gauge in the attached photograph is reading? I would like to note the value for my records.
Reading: 0.375
